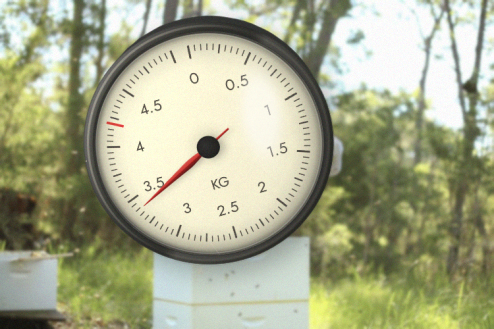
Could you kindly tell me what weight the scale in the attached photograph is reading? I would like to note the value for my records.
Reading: 3.4 kg
